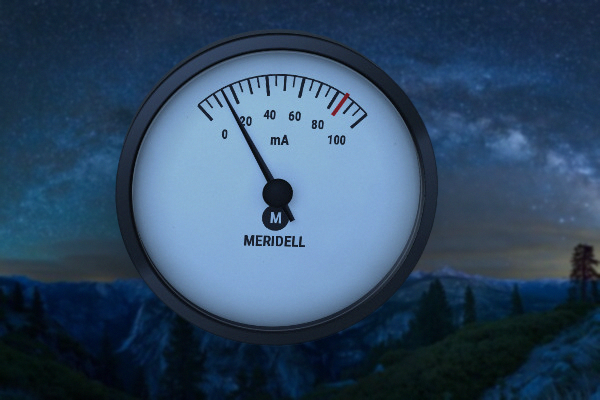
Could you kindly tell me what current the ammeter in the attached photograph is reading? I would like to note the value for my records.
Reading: 15 mA
